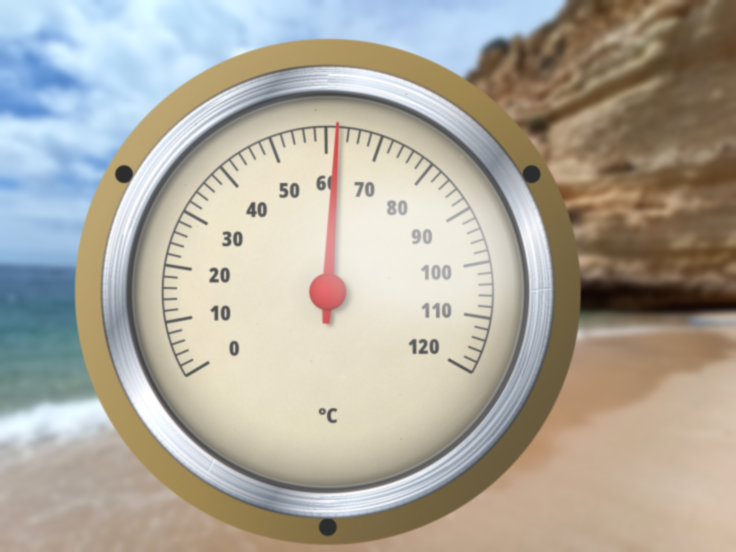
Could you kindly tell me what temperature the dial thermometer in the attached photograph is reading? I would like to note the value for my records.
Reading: 62 °C
